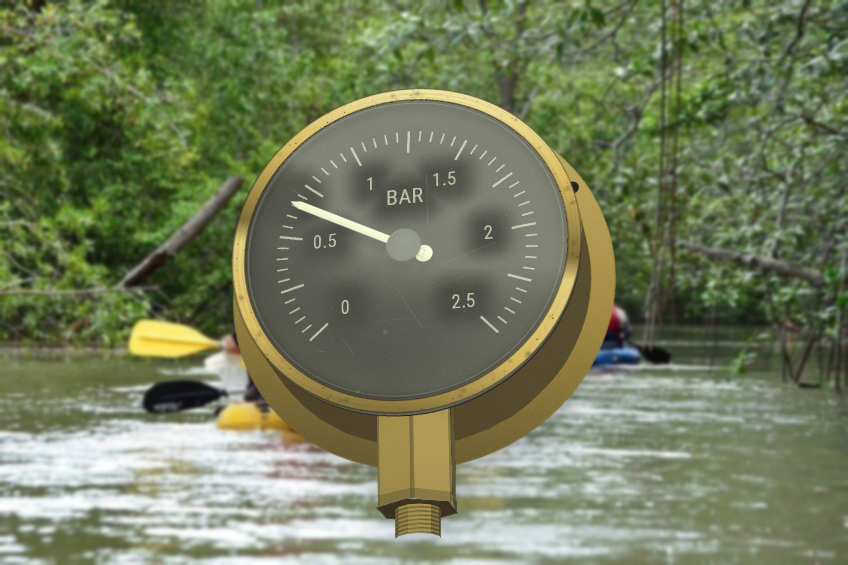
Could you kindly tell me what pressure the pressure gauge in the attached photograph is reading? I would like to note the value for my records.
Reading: 0.65 bar
